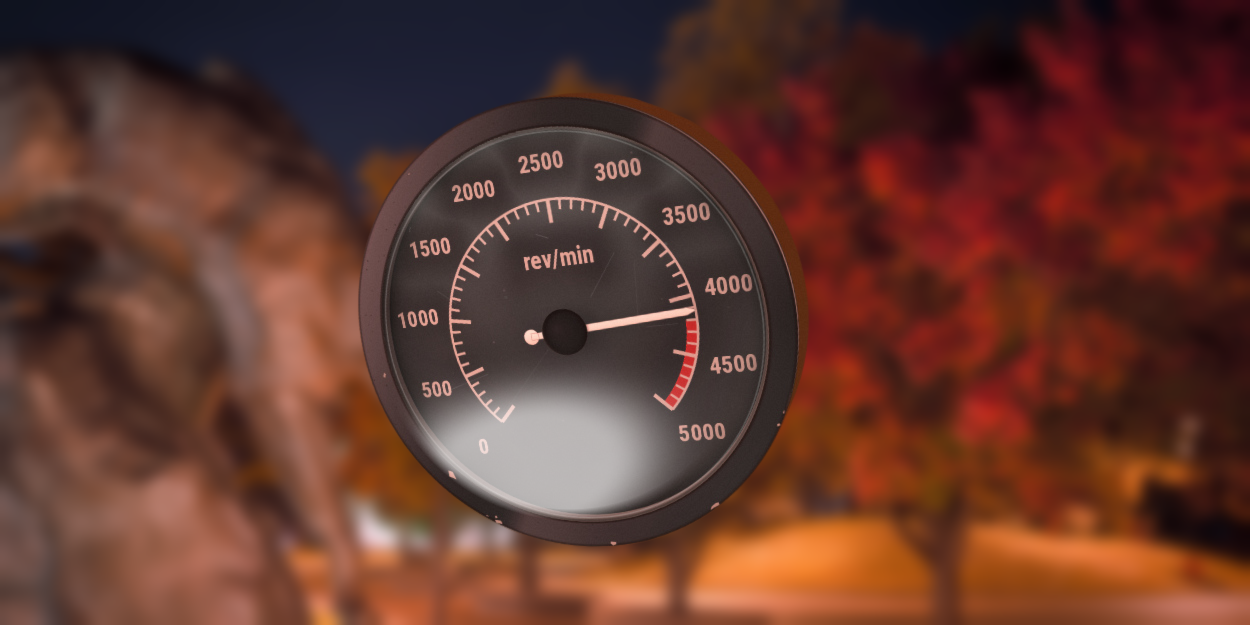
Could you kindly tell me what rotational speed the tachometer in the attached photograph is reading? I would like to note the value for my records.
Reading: 4100 rpm
